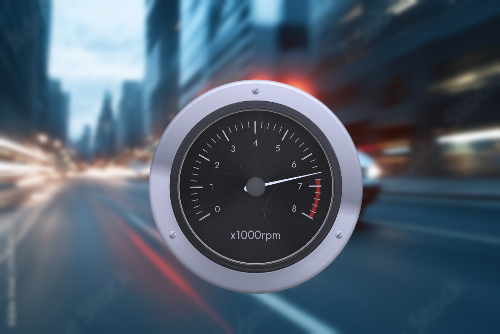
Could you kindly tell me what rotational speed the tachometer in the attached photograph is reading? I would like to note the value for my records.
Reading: 6600 rpm
